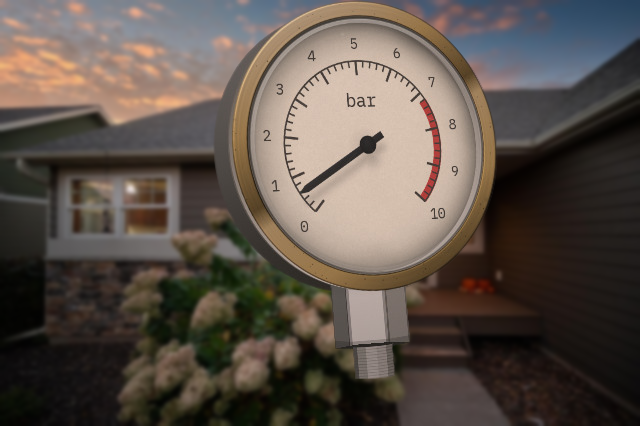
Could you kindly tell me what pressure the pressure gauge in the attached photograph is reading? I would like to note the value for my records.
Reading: 0.6 bar
